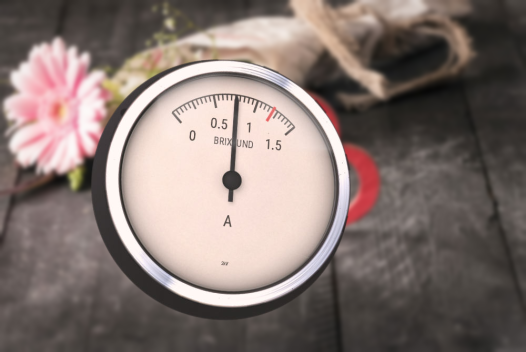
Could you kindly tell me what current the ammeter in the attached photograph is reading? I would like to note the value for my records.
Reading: 0.75 A
